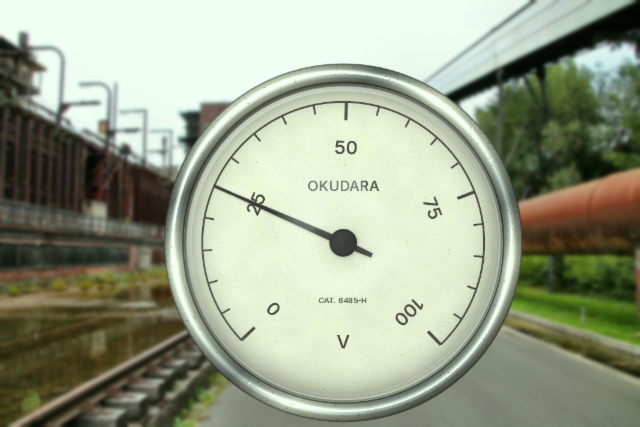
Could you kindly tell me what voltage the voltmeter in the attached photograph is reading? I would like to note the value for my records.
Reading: 25 V
